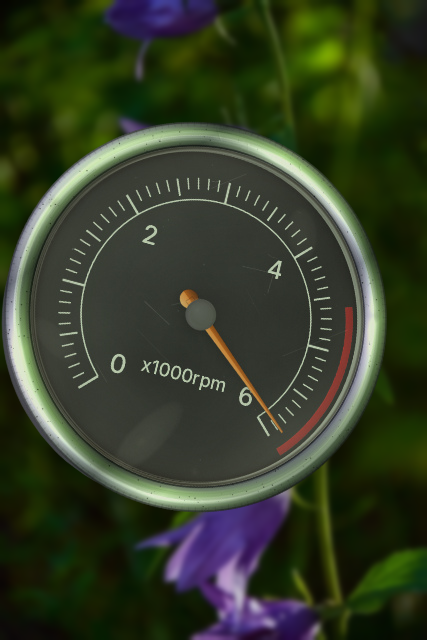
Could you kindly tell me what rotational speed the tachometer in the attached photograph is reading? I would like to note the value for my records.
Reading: 5900 rpm
